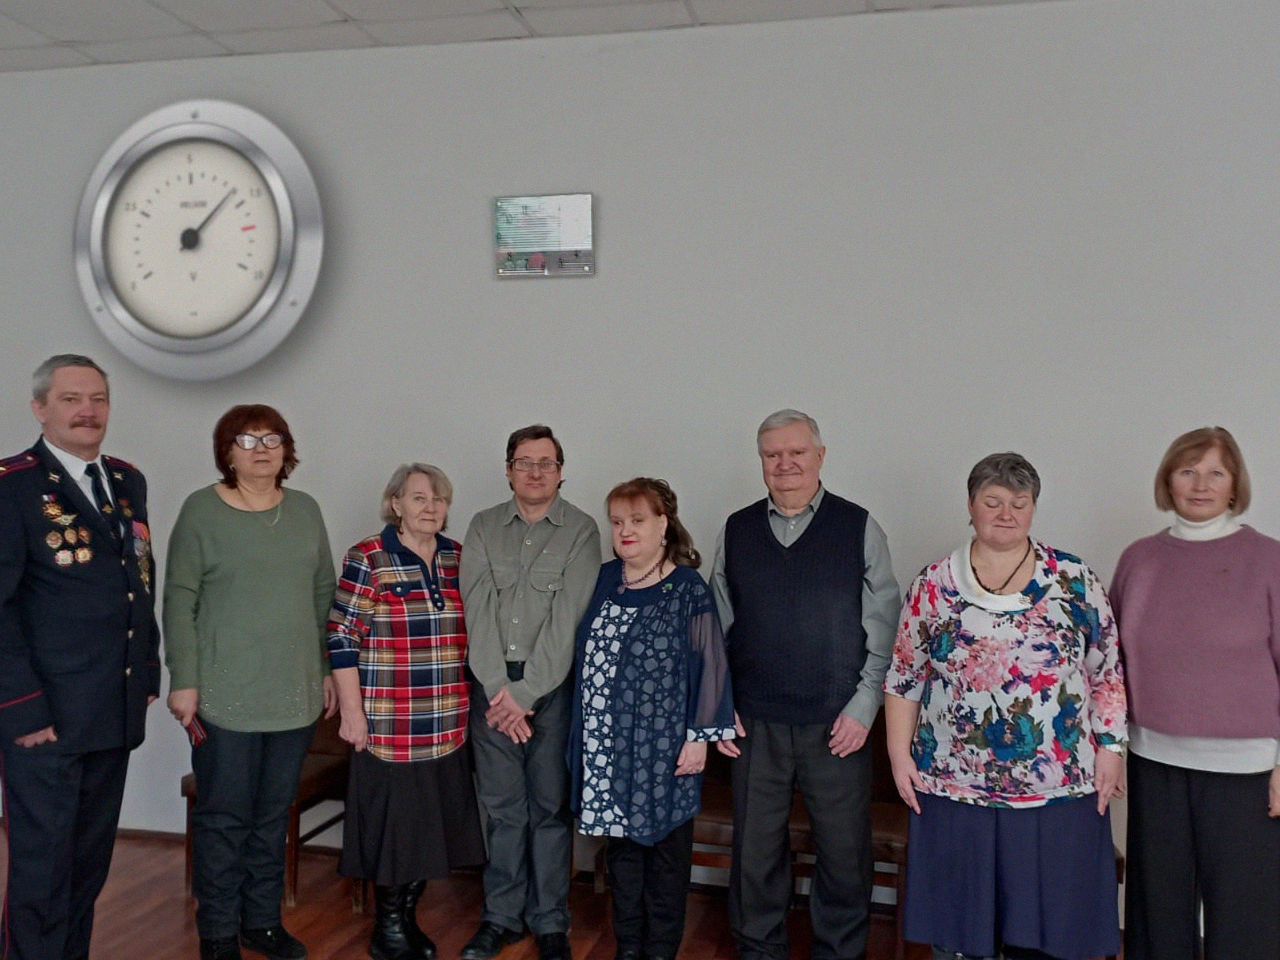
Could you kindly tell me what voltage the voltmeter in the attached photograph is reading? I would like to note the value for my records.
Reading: 7 V
